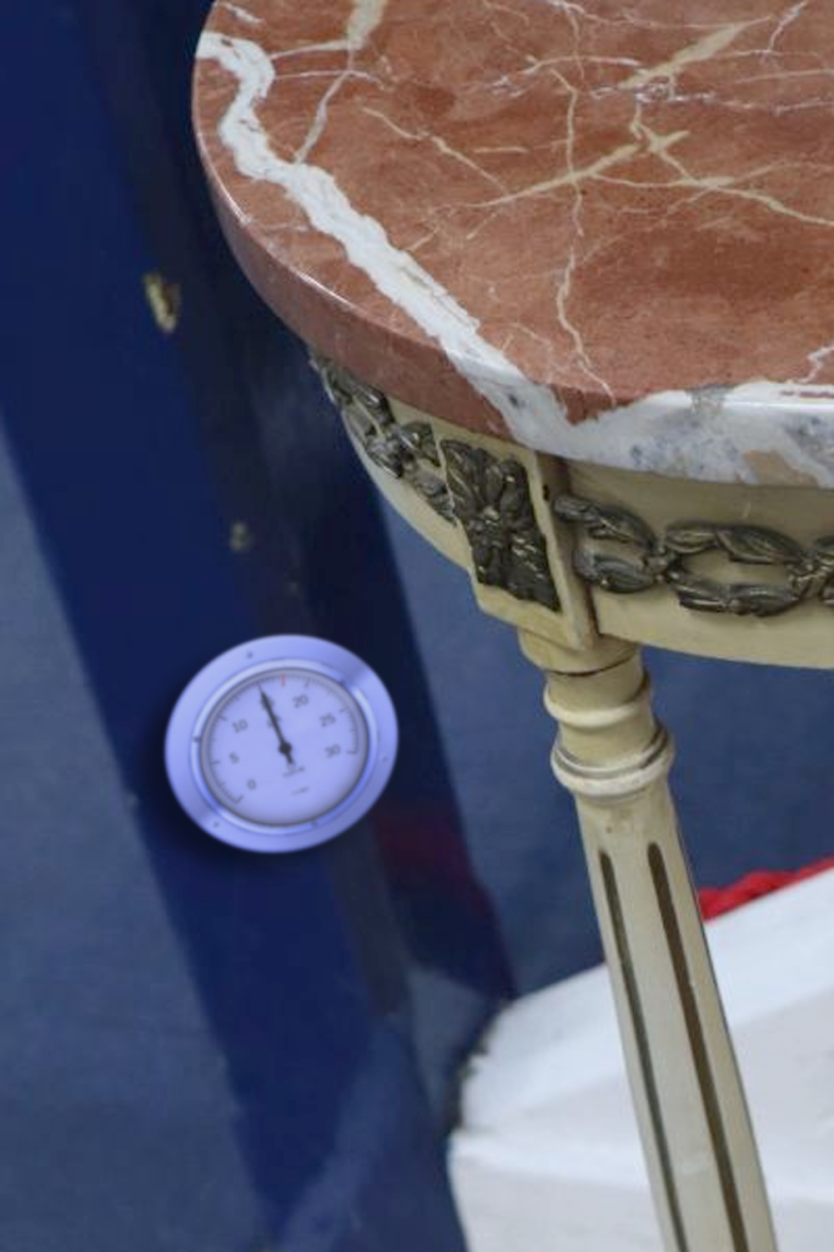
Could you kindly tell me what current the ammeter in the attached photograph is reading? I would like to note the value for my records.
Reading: 15 µA
